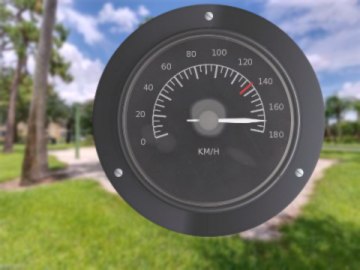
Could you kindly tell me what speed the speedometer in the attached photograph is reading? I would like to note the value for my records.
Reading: 170 km/h
